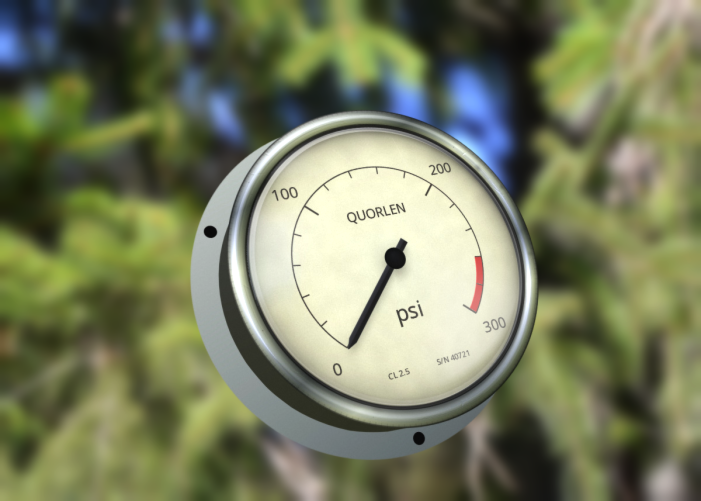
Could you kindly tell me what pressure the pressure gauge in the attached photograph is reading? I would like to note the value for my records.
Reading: 0 psi
